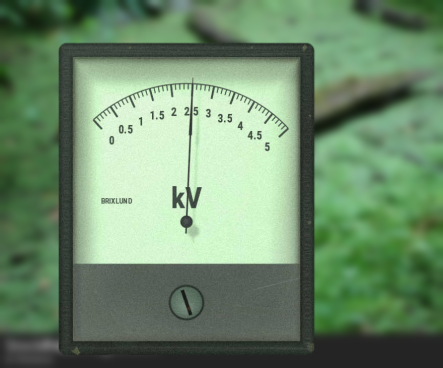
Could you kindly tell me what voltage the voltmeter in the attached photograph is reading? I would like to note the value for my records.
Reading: 2.5 kV
